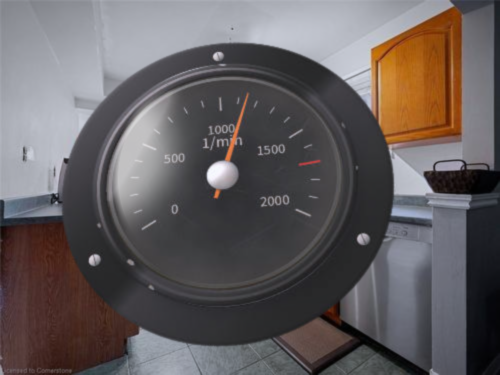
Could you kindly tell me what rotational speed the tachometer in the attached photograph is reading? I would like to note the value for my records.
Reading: 1150 rpm
